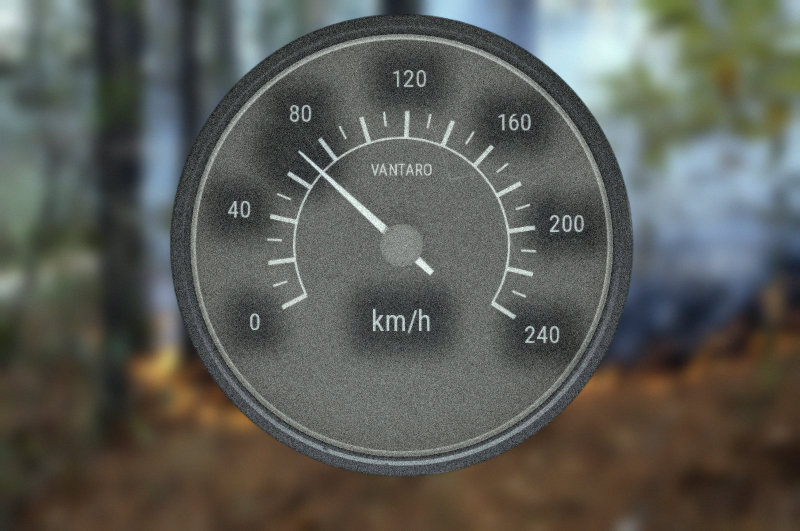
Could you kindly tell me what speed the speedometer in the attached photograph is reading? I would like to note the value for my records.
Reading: 70 km/h
